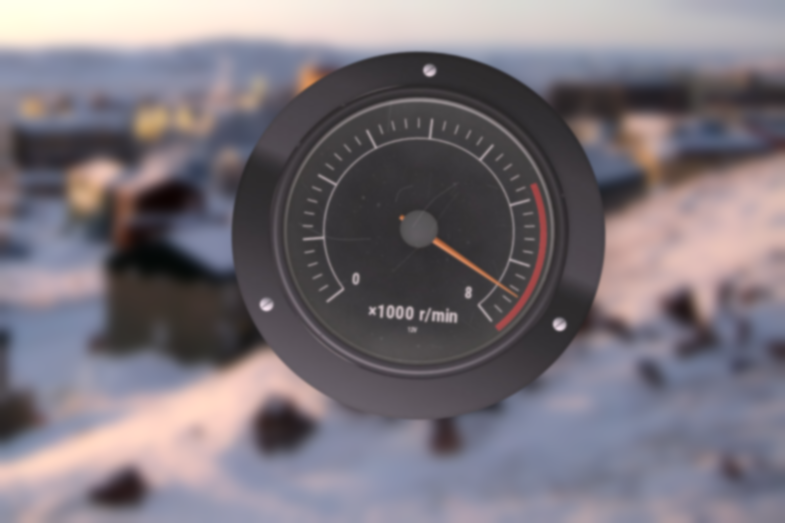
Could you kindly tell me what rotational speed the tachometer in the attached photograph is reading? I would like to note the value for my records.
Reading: 7500 rpm
